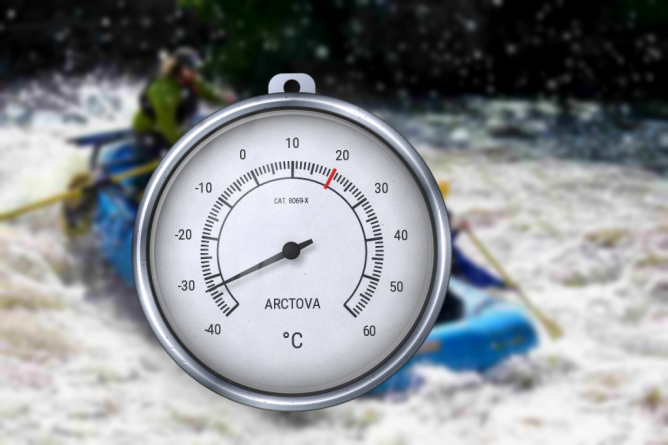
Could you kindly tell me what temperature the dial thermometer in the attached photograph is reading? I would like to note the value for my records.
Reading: -33 °C
